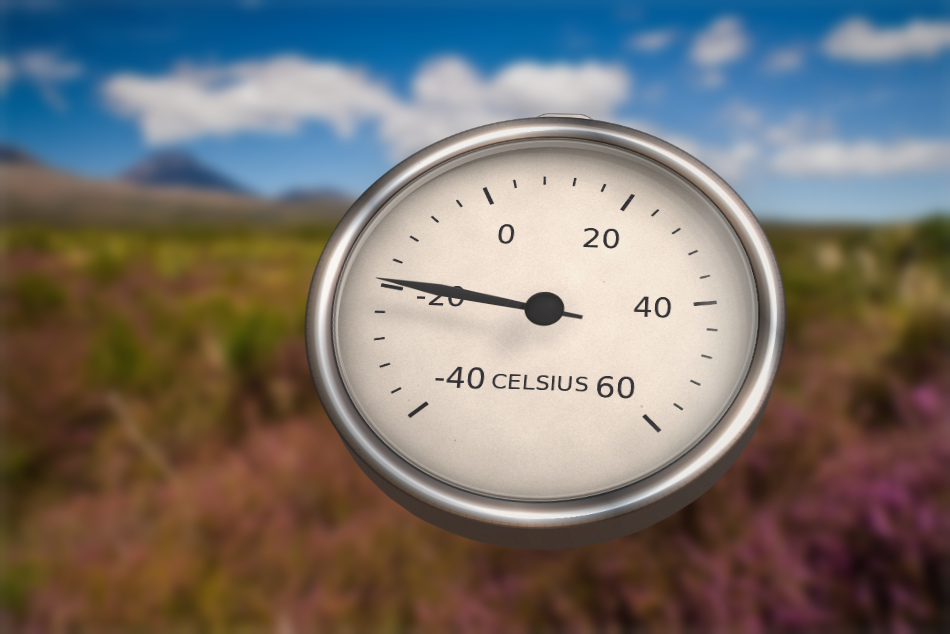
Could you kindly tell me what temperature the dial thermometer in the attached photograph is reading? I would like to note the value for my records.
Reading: -20 °C
